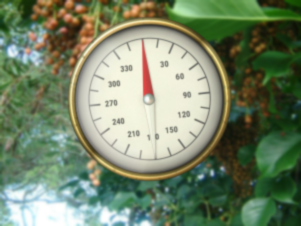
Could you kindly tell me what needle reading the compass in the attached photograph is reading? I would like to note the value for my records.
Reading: 0 °
